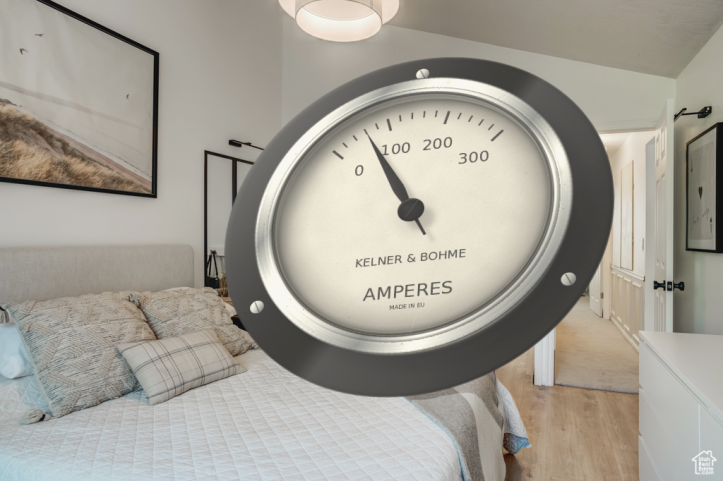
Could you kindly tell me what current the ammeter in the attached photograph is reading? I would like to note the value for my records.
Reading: 60 A
